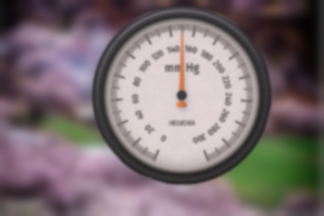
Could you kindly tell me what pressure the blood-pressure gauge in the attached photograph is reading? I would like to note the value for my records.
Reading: 150 mmHg
